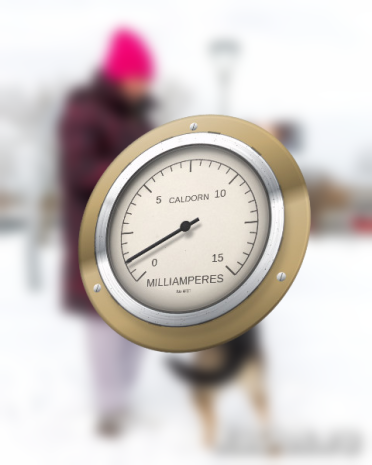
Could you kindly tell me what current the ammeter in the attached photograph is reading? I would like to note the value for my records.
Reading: 1 mA
